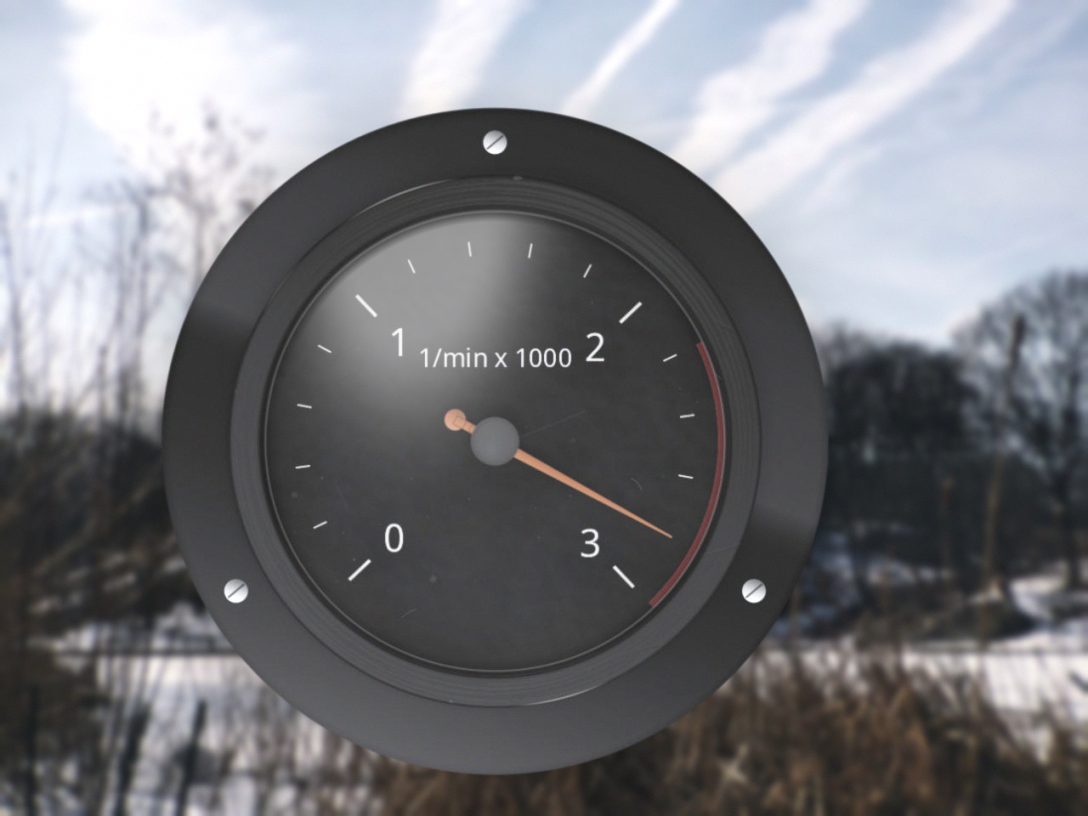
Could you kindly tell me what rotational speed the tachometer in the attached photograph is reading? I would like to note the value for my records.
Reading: 2800 rpm
